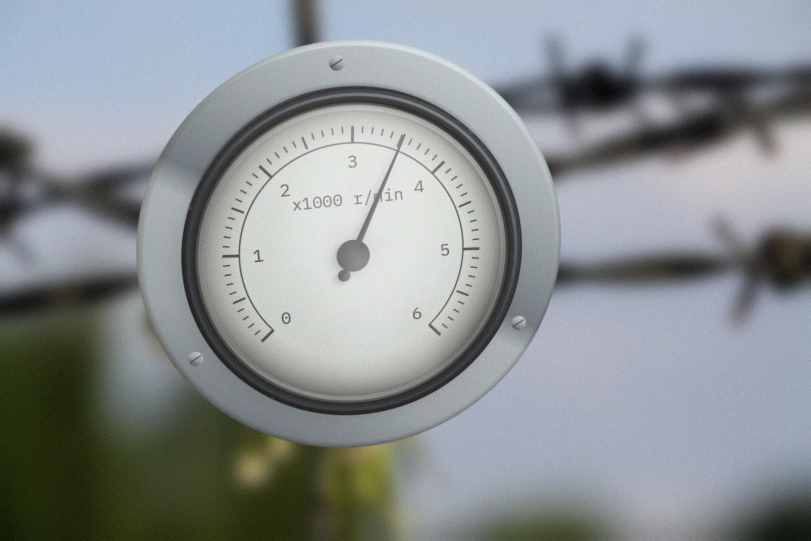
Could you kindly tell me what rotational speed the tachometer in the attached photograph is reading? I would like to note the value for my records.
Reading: 3500 rpm
